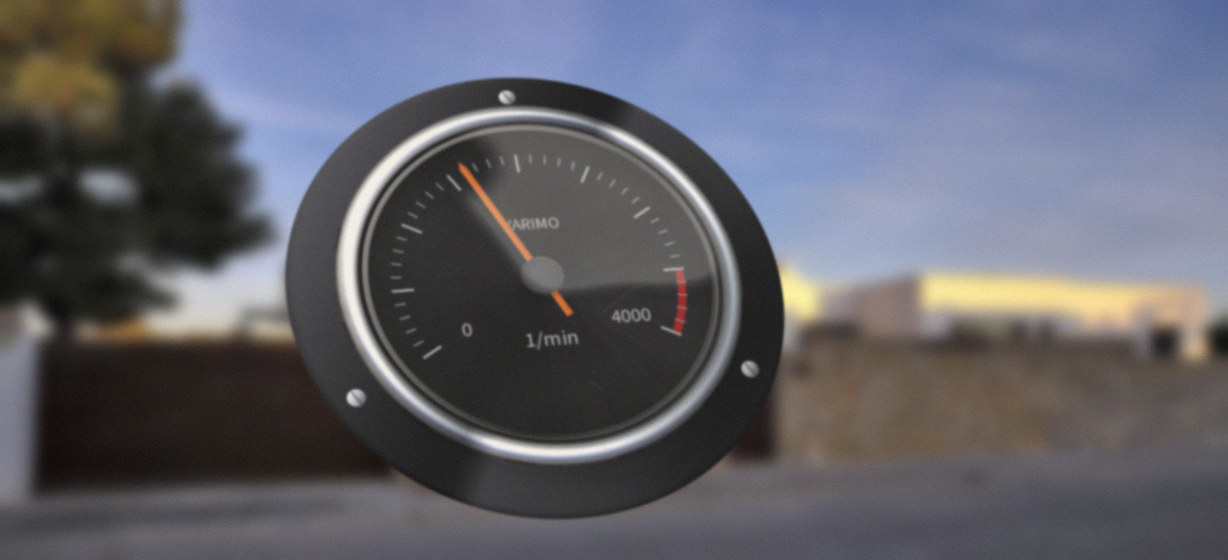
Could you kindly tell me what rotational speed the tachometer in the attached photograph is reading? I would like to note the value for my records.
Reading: 1600 rpm
